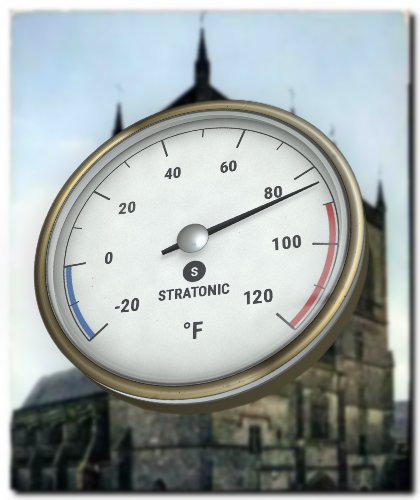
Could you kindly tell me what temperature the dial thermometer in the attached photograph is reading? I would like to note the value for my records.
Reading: 85 °F
